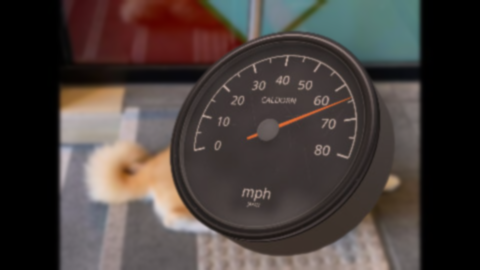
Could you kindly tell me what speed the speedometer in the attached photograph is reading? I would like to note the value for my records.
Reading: 65 mph
